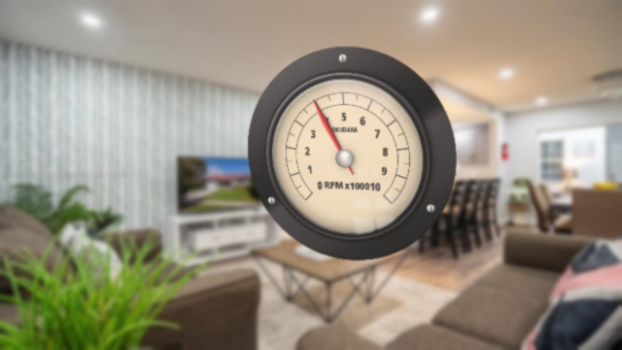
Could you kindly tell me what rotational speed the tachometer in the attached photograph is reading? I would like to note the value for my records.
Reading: 4000 rpm
